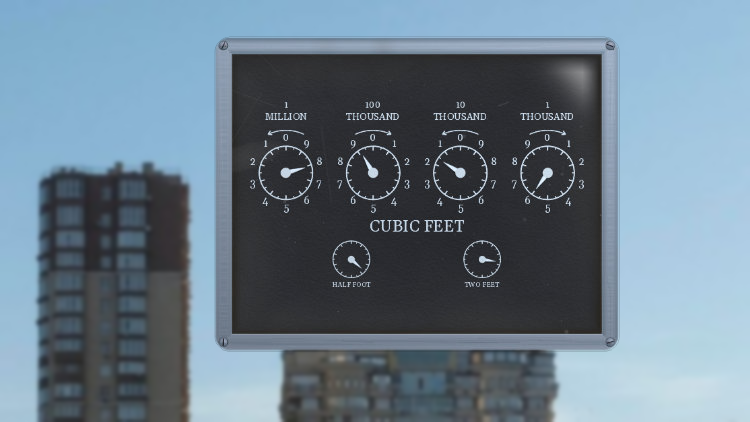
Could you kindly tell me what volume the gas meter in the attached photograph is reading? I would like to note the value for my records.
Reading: 791600 ft³
